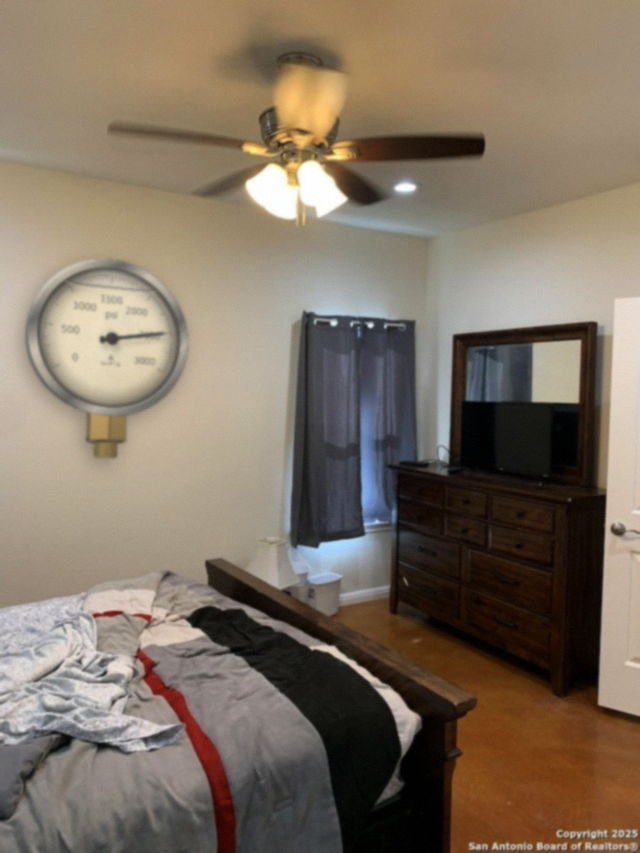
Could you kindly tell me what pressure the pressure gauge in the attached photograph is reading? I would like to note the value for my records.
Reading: 2500 psi
